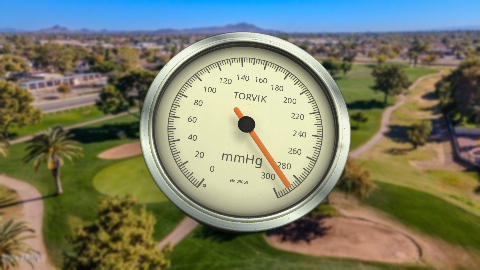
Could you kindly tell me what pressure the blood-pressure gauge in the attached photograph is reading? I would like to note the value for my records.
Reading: 290 mmHg
